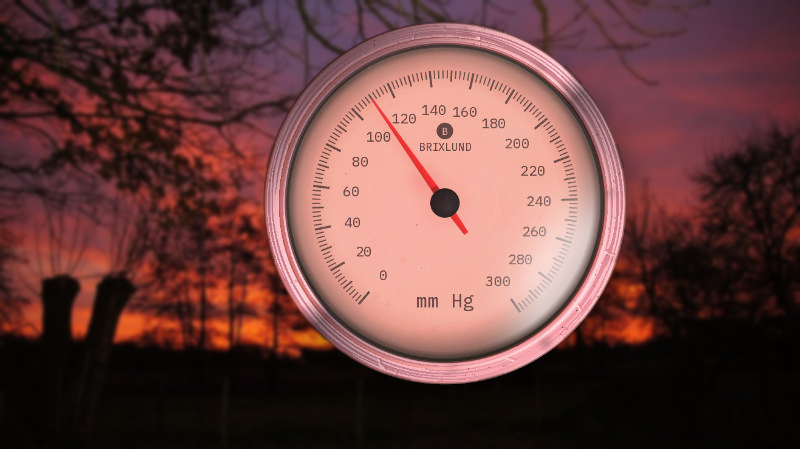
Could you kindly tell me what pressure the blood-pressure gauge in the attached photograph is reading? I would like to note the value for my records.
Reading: 110 mmHg
